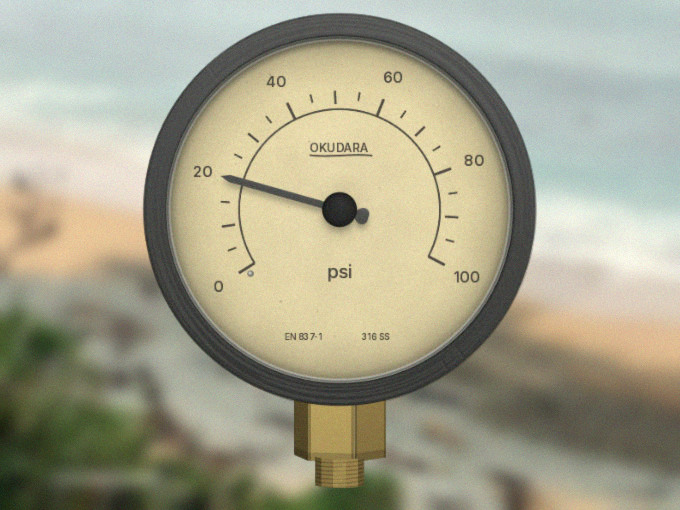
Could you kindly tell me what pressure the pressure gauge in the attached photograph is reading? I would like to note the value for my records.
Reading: 20 psi
